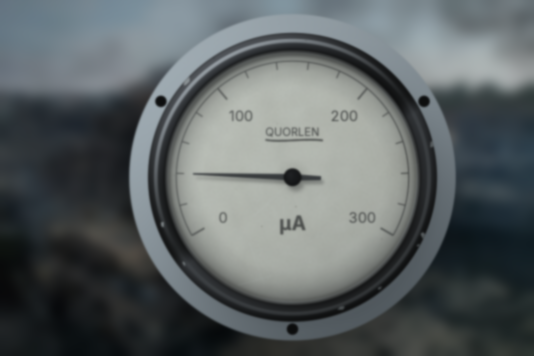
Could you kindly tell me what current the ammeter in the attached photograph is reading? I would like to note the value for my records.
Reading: 40 µA
